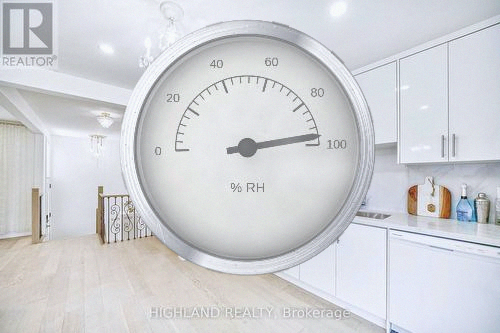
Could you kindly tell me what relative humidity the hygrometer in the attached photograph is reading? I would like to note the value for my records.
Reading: 96 %
